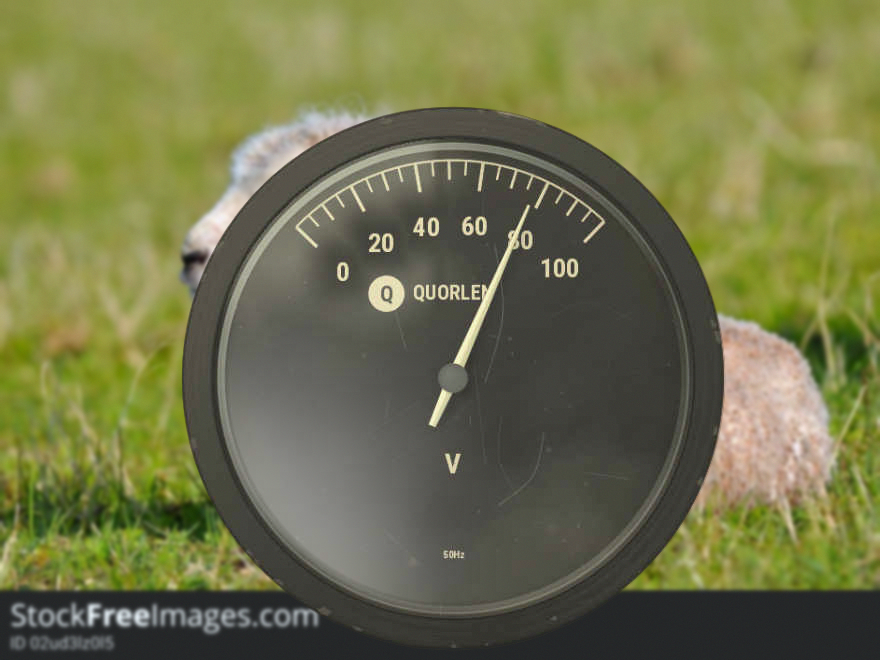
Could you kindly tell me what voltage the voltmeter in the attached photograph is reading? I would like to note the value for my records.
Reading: 77.5 V
